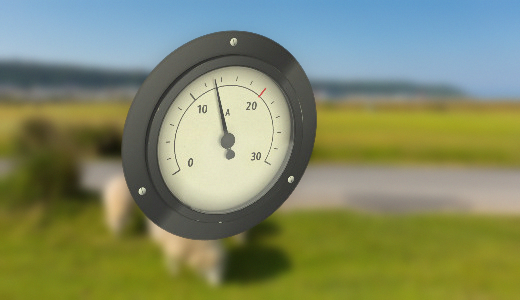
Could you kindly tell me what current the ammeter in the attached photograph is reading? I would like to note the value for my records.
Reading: 13 A
